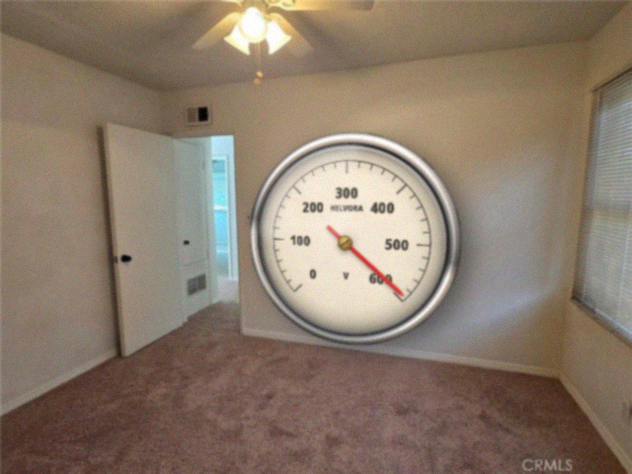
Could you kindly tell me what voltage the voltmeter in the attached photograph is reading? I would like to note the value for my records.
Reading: 590 V
